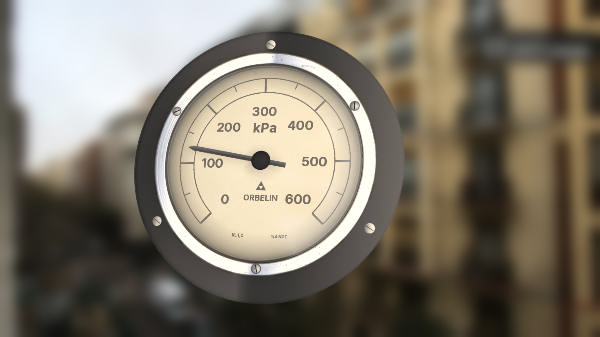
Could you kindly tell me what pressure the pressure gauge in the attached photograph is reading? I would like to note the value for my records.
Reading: 125 kPa
